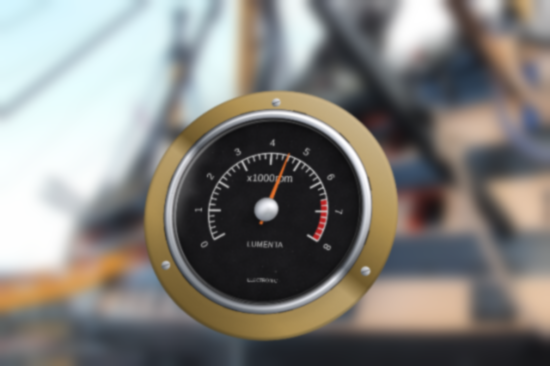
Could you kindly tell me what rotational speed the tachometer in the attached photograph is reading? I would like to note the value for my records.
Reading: 4600 rpm
